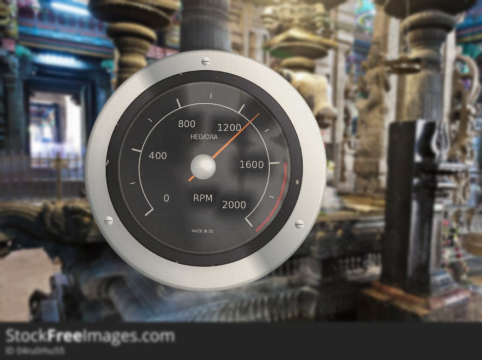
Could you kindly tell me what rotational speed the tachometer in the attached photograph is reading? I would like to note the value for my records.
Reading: 1300 rpm
